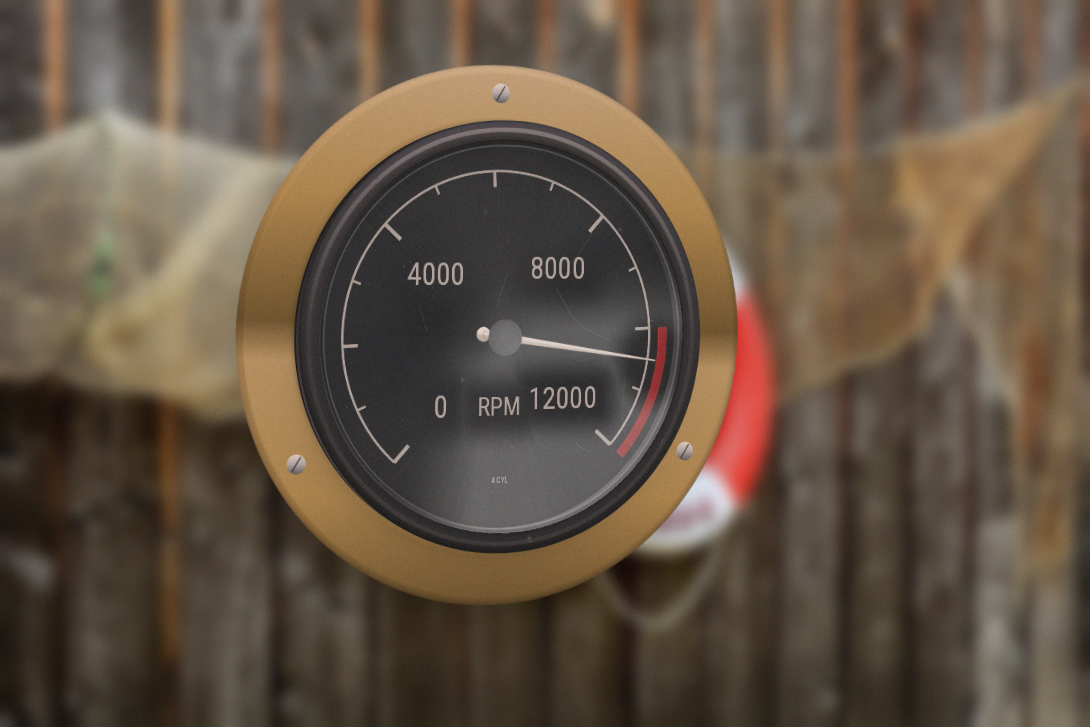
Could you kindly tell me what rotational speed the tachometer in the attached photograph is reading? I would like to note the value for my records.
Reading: 10500 rpm
